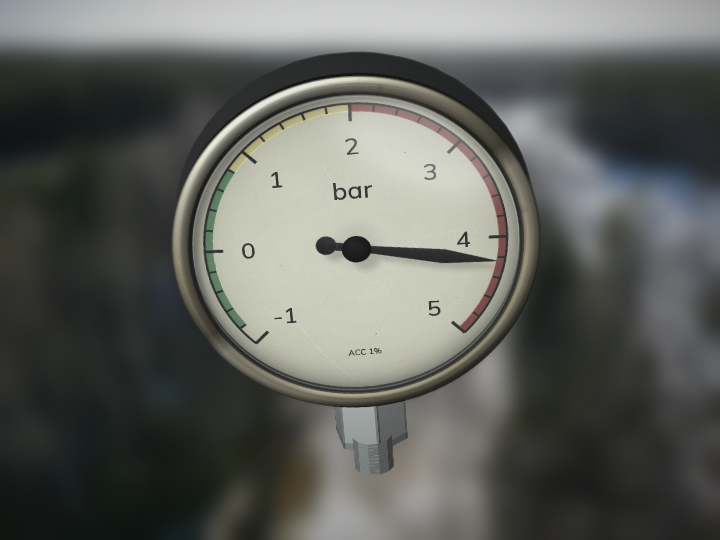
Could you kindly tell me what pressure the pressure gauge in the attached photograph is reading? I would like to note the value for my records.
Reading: 4.2 bar
